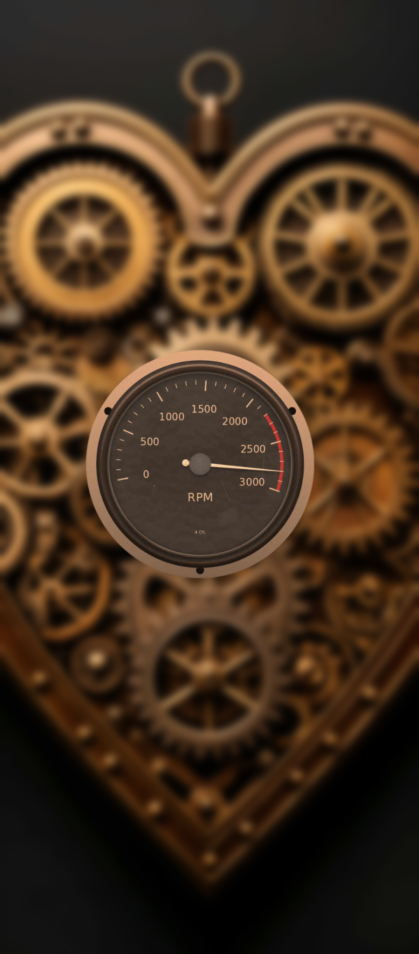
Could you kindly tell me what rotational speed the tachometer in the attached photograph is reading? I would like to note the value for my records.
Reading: 2800 rpm
